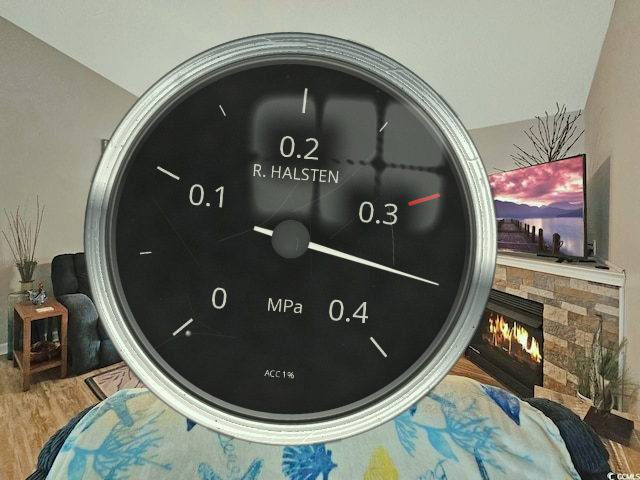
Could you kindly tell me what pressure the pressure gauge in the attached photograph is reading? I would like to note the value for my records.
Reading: 0.35 MPa
